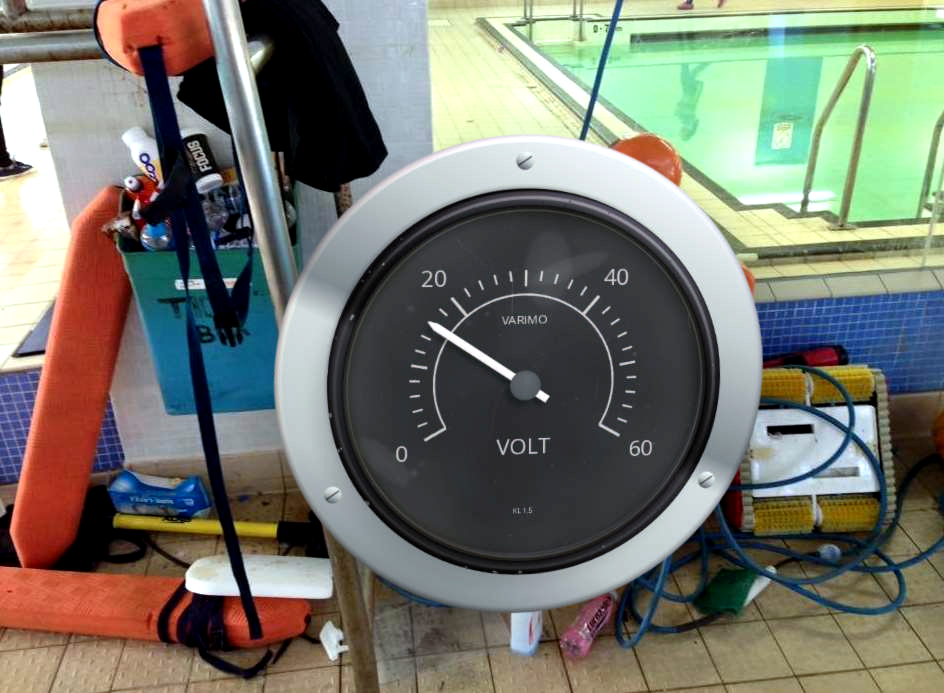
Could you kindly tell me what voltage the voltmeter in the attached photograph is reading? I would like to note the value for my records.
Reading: 16 V
